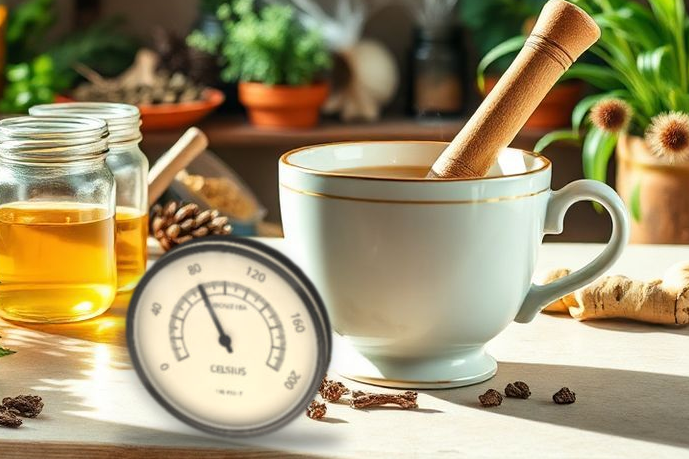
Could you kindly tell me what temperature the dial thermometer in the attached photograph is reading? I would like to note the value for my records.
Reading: 80 °C
